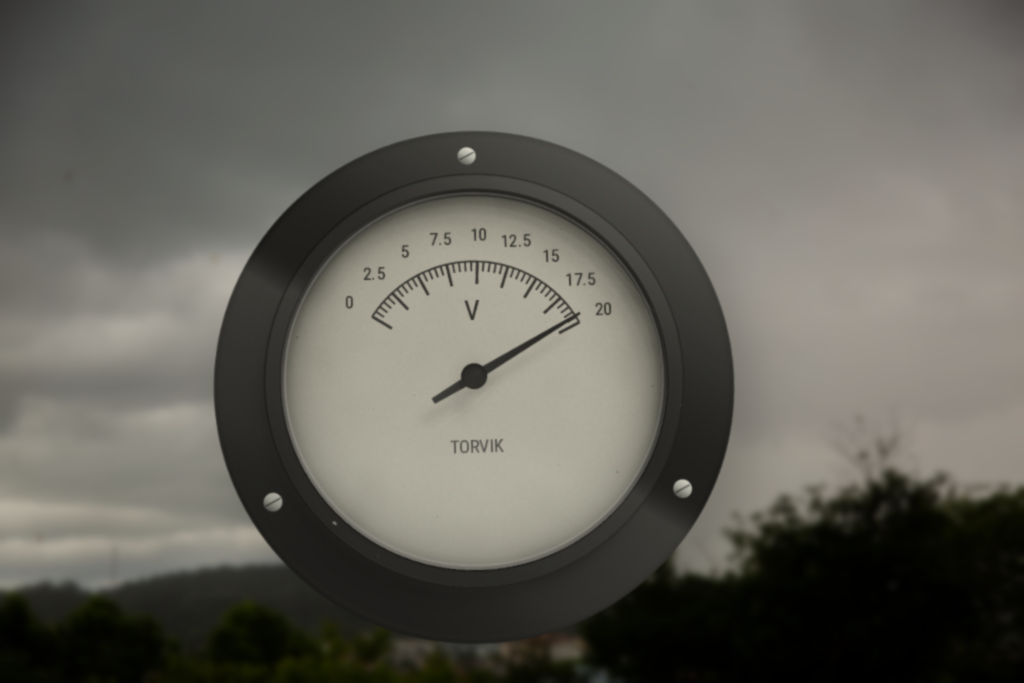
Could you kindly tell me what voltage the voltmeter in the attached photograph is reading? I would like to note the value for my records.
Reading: 19.5 V
